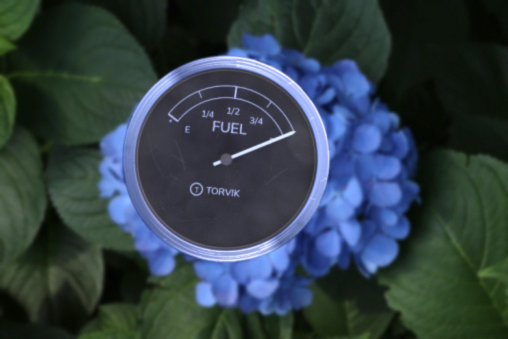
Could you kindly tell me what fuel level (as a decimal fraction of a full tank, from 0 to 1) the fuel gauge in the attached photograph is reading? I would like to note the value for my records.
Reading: 1
